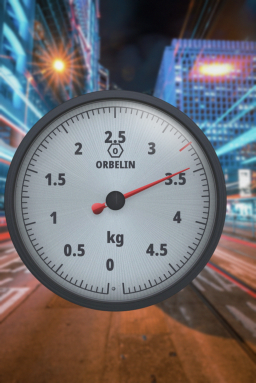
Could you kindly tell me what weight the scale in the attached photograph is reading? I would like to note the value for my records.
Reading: 3.45 kg
